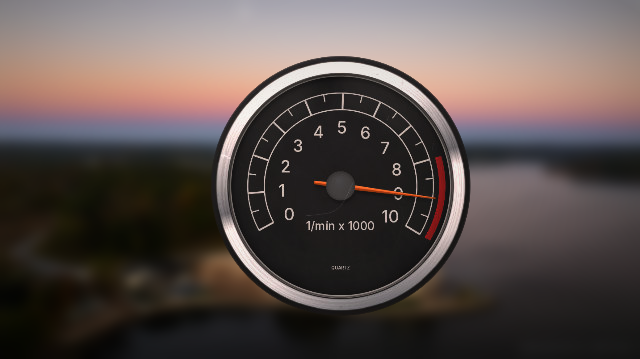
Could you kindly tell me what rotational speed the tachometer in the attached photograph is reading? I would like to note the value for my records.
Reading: 9000 rpm
